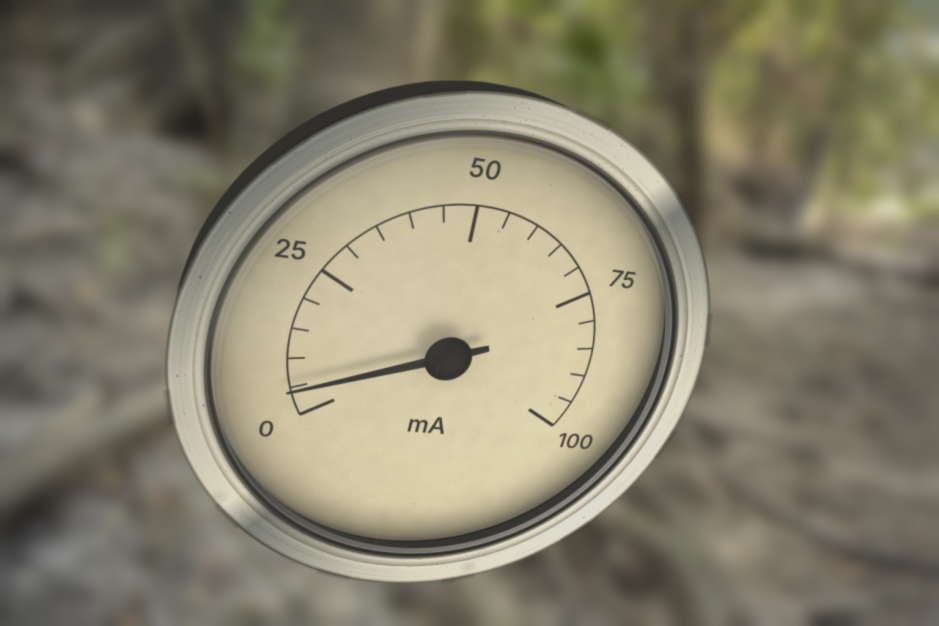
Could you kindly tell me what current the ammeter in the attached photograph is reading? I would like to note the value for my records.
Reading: 5 mA
